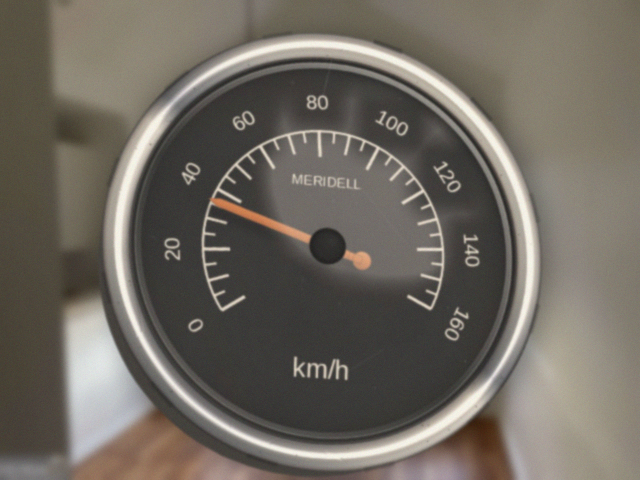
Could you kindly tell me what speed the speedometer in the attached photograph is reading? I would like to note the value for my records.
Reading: 35 km/h
